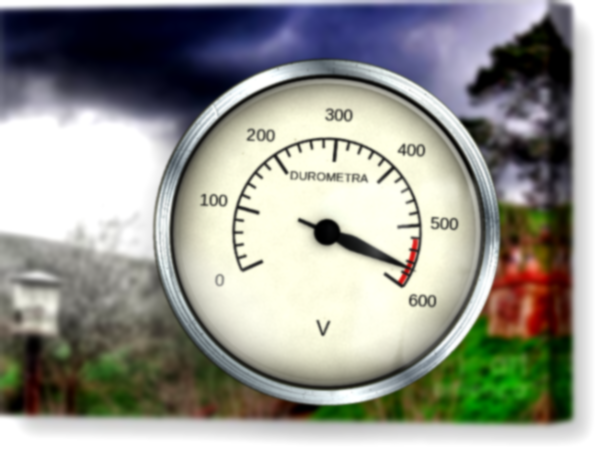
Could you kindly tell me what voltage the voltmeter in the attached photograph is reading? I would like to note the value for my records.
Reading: 570 V
